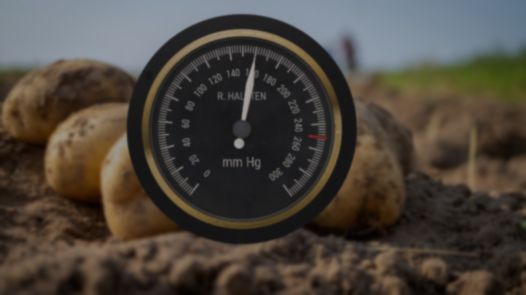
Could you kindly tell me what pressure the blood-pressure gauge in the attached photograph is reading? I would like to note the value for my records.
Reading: 160 mmHg
